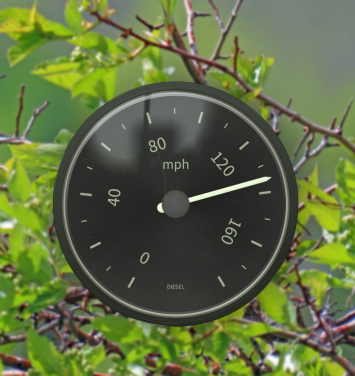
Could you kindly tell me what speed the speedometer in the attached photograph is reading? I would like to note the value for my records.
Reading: 135 mph
